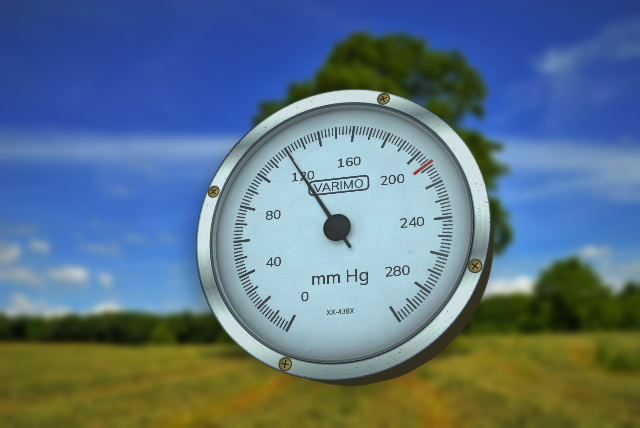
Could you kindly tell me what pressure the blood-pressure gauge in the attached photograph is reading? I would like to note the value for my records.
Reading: 120 mmHg
